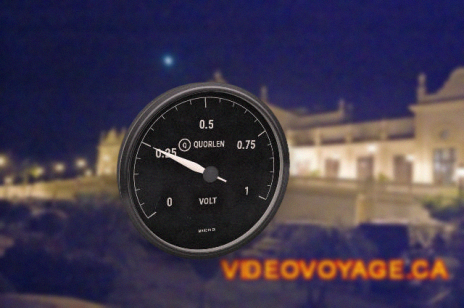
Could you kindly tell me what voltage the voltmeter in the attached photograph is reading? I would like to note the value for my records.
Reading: 0.25 V
